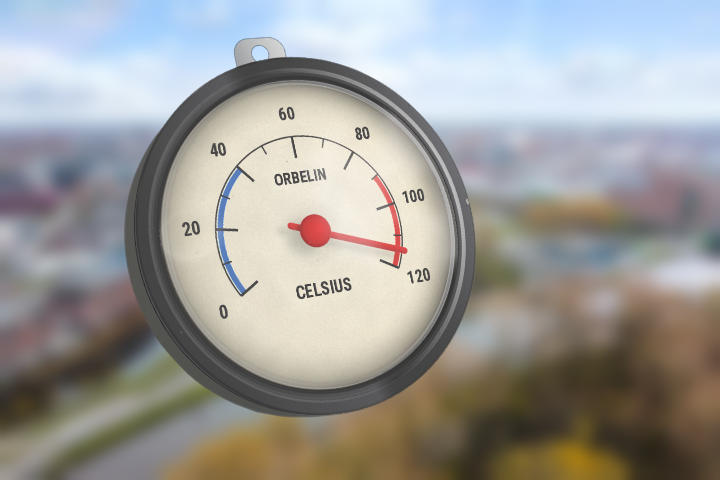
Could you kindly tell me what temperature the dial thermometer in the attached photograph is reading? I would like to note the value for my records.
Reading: 115 °C
